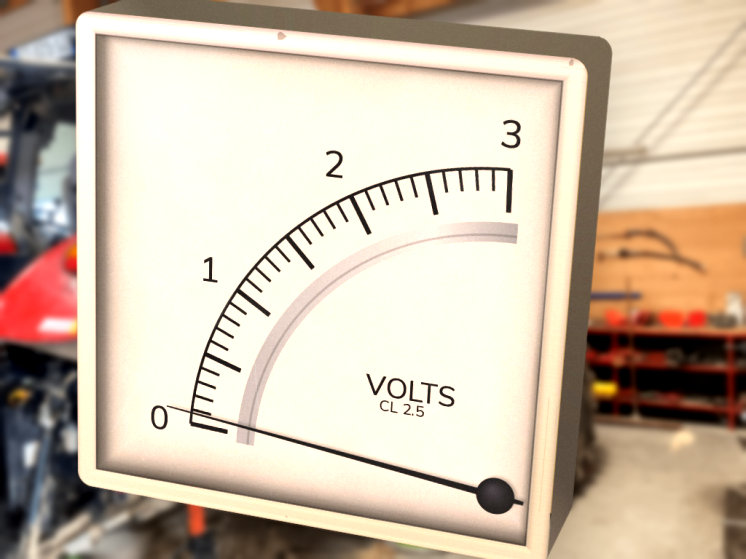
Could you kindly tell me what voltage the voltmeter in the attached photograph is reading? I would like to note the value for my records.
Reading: 0.1 V
